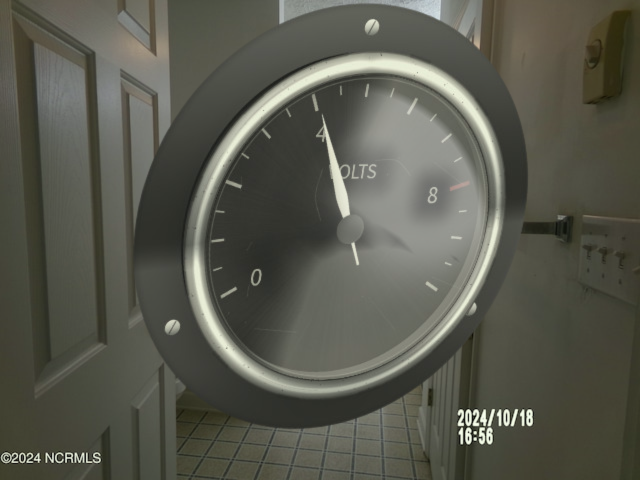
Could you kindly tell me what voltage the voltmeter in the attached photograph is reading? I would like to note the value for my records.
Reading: 4 V
